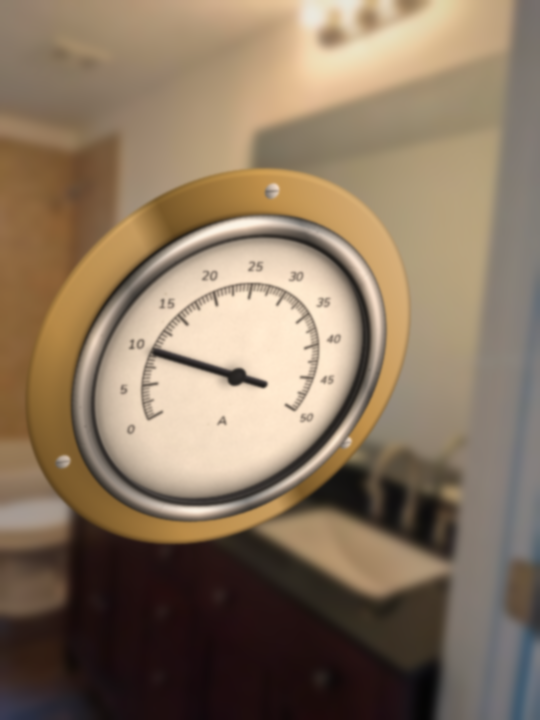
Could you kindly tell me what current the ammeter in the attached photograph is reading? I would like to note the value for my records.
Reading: 10 A
